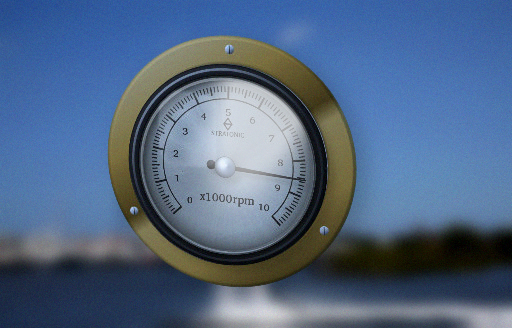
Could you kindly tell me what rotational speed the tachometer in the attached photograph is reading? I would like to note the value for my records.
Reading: 8500 rpm
